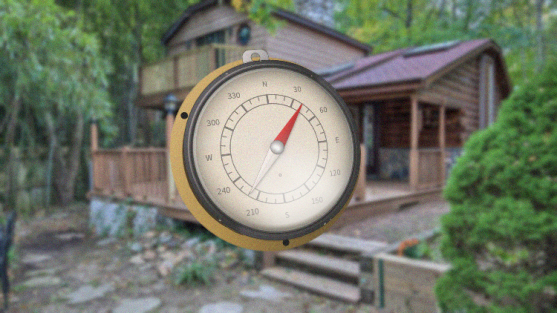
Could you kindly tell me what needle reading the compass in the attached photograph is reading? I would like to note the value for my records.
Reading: 40 °
